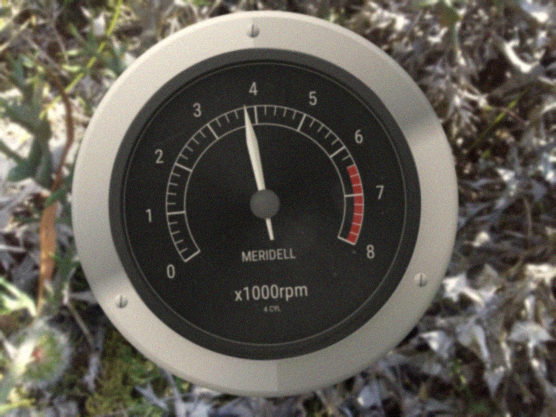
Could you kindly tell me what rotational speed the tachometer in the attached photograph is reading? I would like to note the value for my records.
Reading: 3800 rpm
